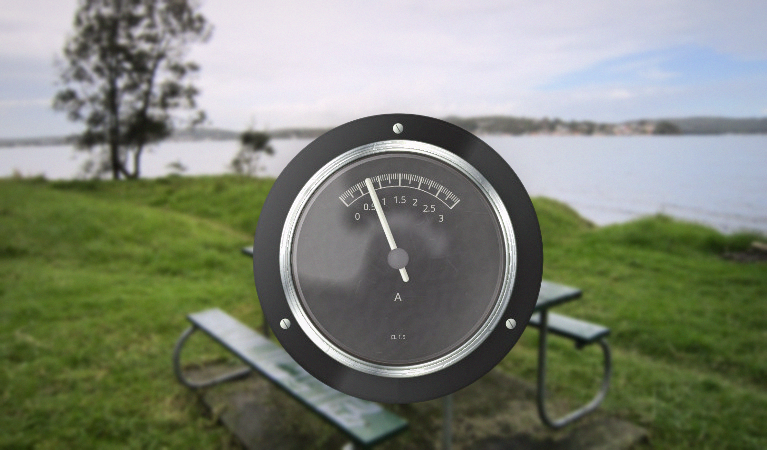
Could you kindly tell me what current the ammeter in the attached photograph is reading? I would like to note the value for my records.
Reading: 0.75 A
